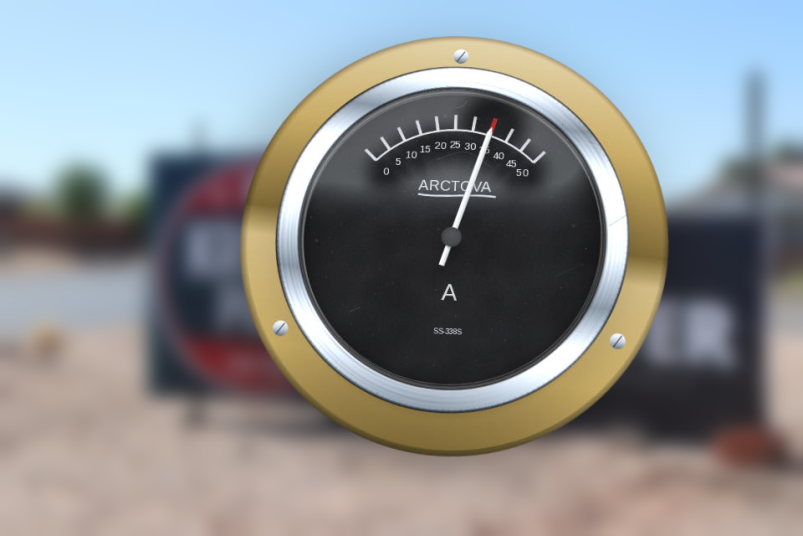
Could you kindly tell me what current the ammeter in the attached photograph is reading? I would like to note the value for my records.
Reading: 35 A
